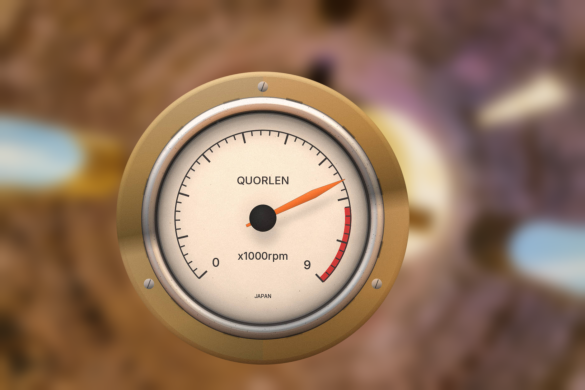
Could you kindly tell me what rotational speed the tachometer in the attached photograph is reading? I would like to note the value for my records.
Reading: 6600 rpm
